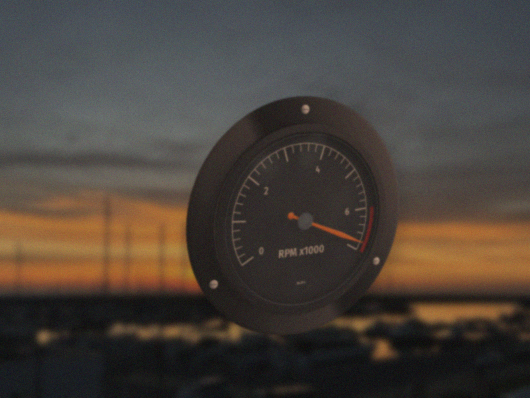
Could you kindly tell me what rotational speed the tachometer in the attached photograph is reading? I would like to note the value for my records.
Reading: 6800 rpm
